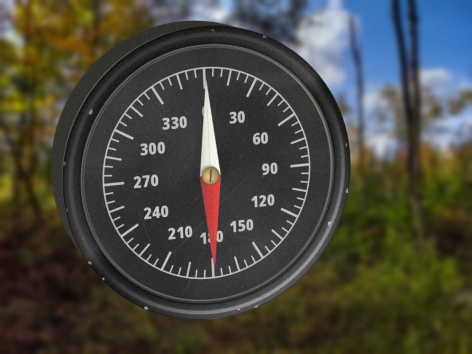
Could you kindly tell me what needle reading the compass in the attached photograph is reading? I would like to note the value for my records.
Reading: 180 °
